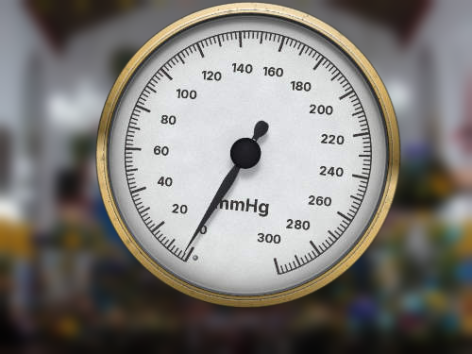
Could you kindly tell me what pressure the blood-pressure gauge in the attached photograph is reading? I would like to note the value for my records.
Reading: 2 mmHg
